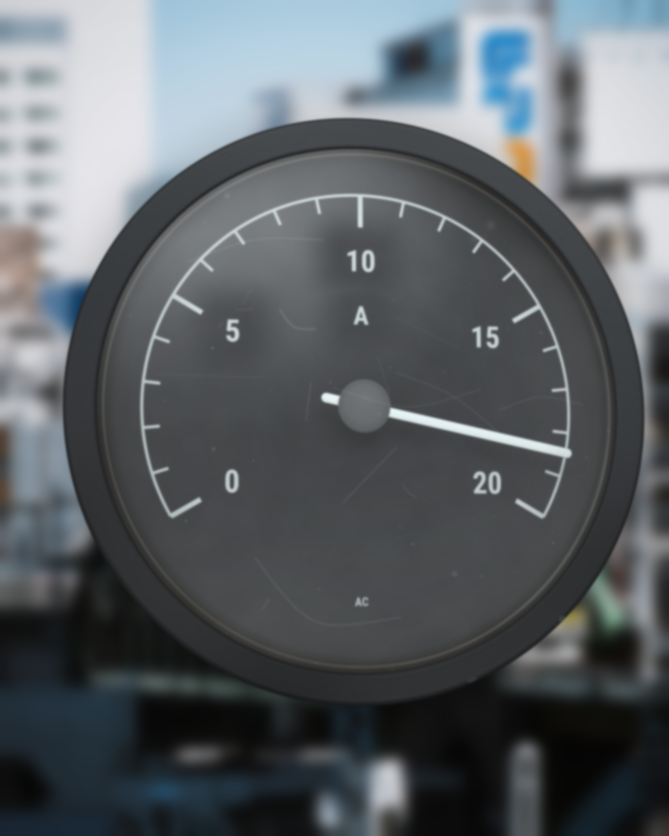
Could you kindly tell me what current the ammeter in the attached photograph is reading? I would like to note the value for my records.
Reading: 18.5 A
